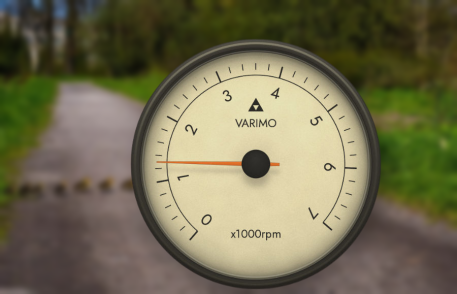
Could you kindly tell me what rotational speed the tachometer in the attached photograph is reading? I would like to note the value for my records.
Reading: 1300 rpm
